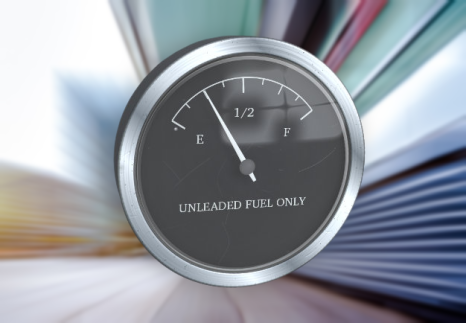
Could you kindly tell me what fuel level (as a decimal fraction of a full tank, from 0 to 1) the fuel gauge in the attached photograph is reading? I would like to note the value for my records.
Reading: 0.25
